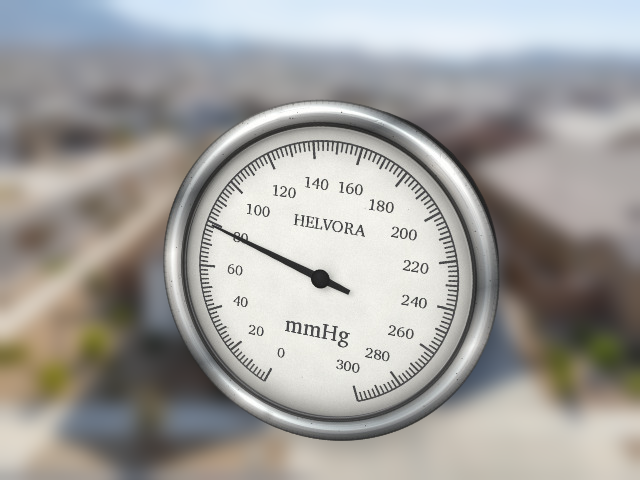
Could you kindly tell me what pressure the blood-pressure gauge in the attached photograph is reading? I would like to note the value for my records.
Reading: 80 mmHg
